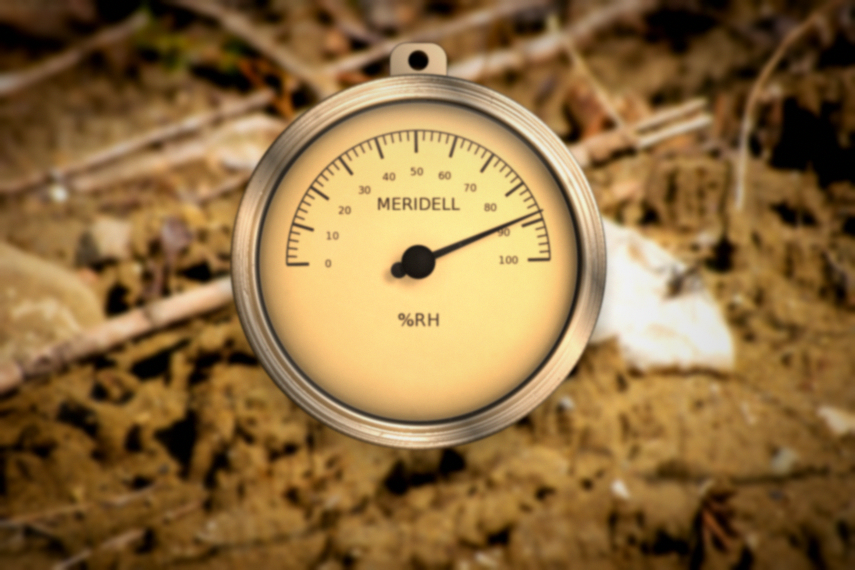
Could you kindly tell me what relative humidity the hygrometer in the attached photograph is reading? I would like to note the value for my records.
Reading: 88 %
